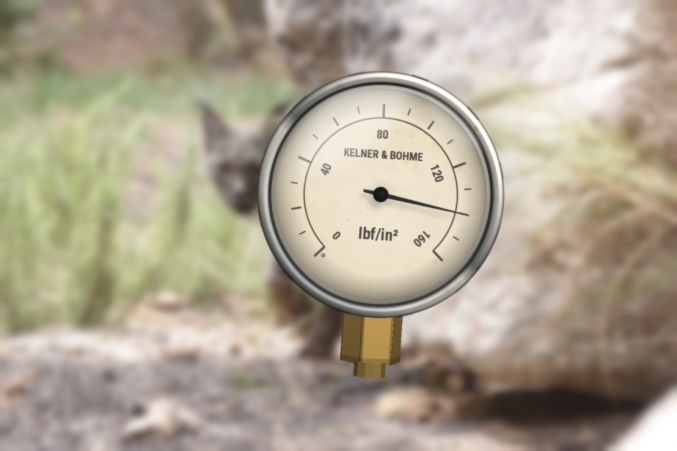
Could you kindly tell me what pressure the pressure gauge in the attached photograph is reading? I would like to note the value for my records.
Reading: 140 psi
